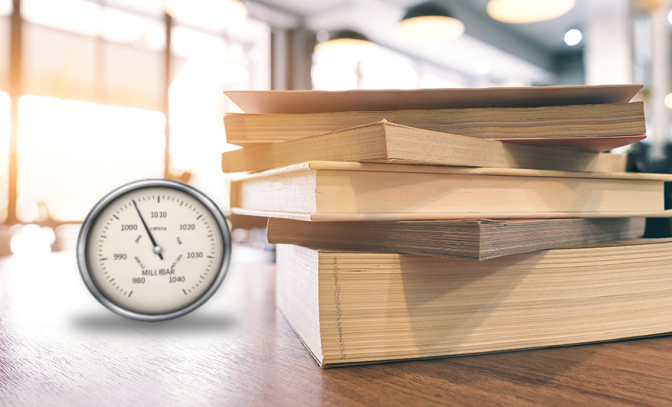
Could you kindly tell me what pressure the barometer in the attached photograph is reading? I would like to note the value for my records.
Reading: 1005 mbar
